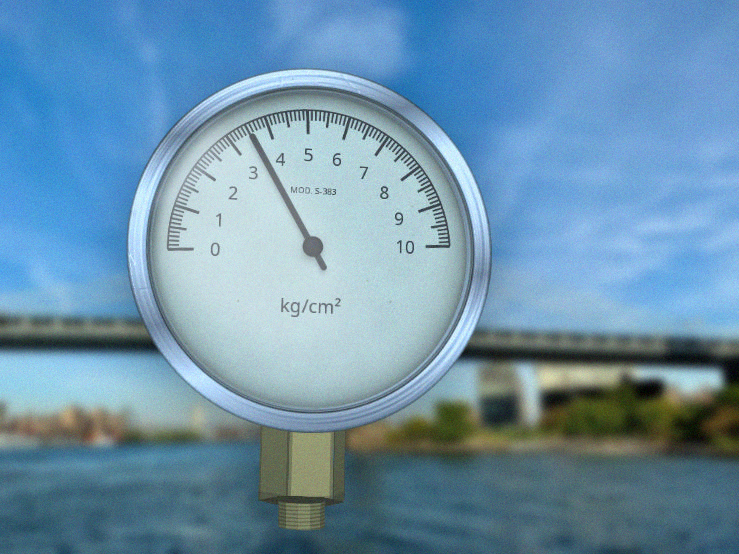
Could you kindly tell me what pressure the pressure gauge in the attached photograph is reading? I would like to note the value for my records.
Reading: 3.5 kg/cm²
